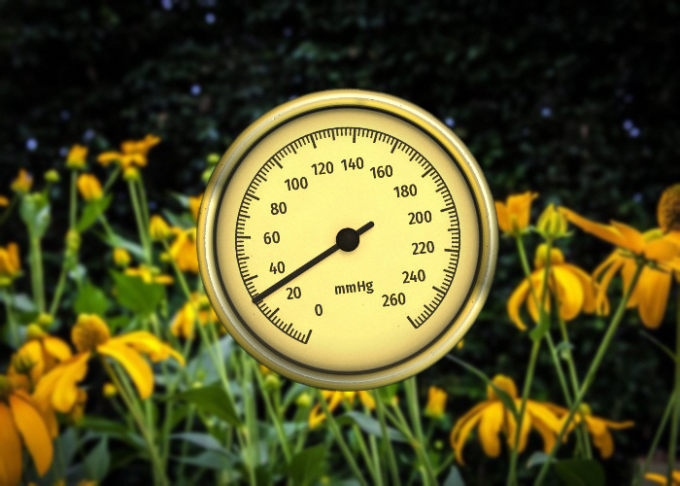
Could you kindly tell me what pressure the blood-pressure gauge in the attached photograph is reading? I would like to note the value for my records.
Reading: 30 mmHg
